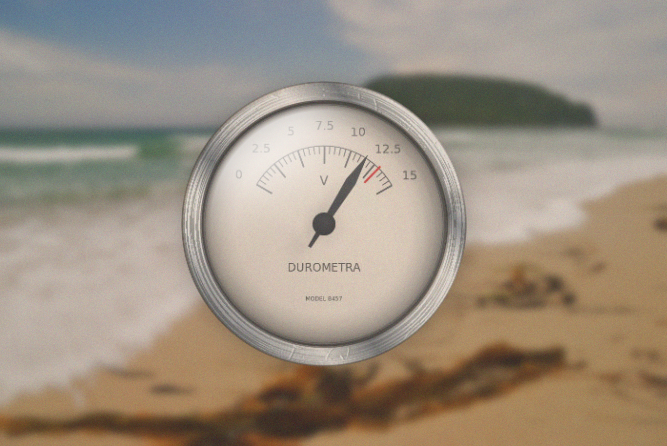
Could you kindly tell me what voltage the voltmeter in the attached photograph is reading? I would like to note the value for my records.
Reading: 11.5 V
